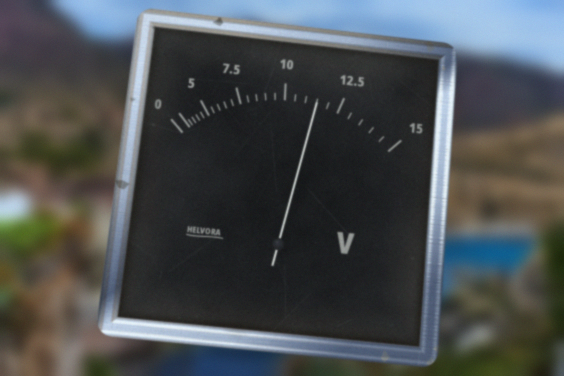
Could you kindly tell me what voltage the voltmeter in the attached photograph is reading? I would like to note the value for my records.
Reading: 11.5 V
